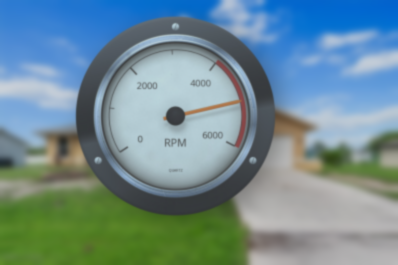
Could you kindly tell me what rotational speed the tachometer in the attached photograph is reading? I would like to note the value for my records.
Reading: 5000 rpm
